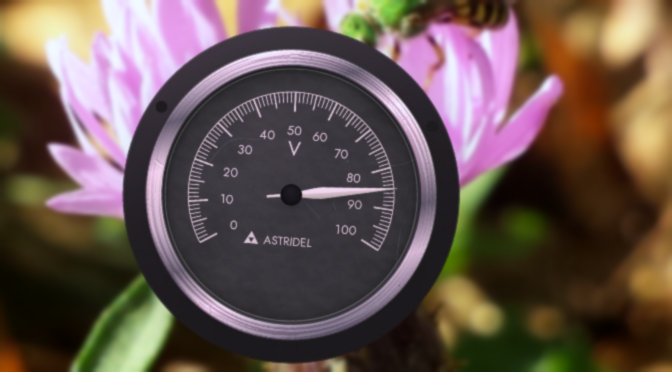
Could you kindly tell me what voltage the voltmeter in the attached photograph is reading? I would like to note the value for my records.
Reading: 85 V
